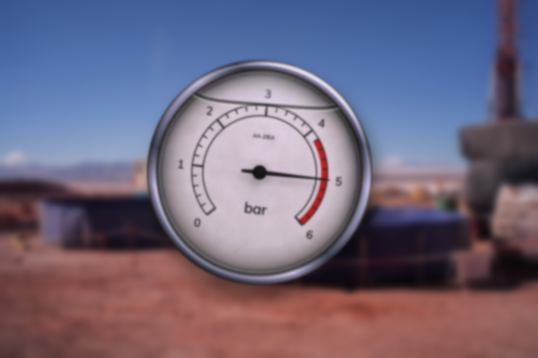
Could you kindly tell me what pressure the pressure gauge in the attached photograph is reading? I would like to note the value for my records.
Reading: 5 bar
